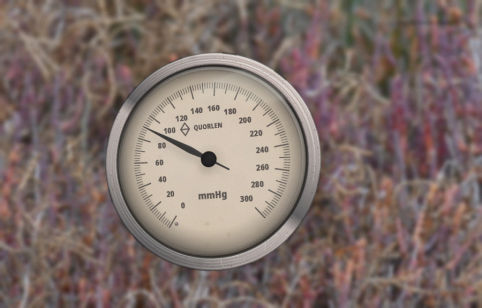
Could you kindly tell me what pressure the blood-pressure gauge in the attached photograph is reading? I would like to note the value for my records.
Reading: 90 mmHg
